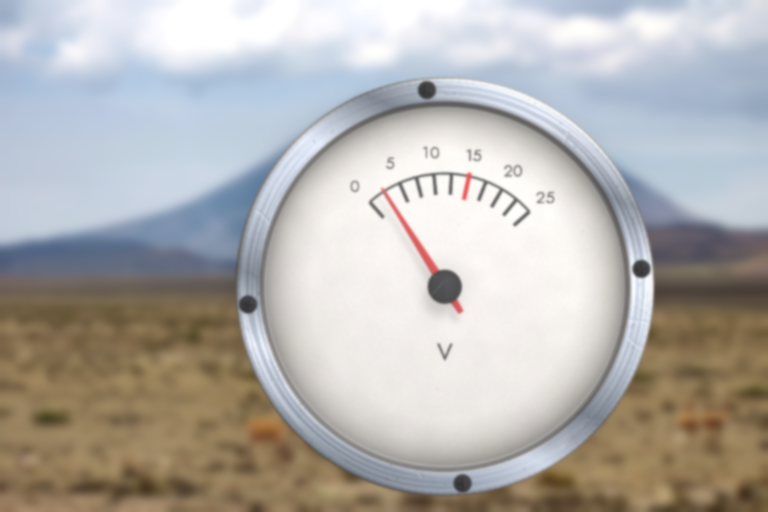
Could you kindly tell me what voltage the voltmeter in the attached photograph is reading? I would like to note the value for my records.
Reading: 2.5 V
